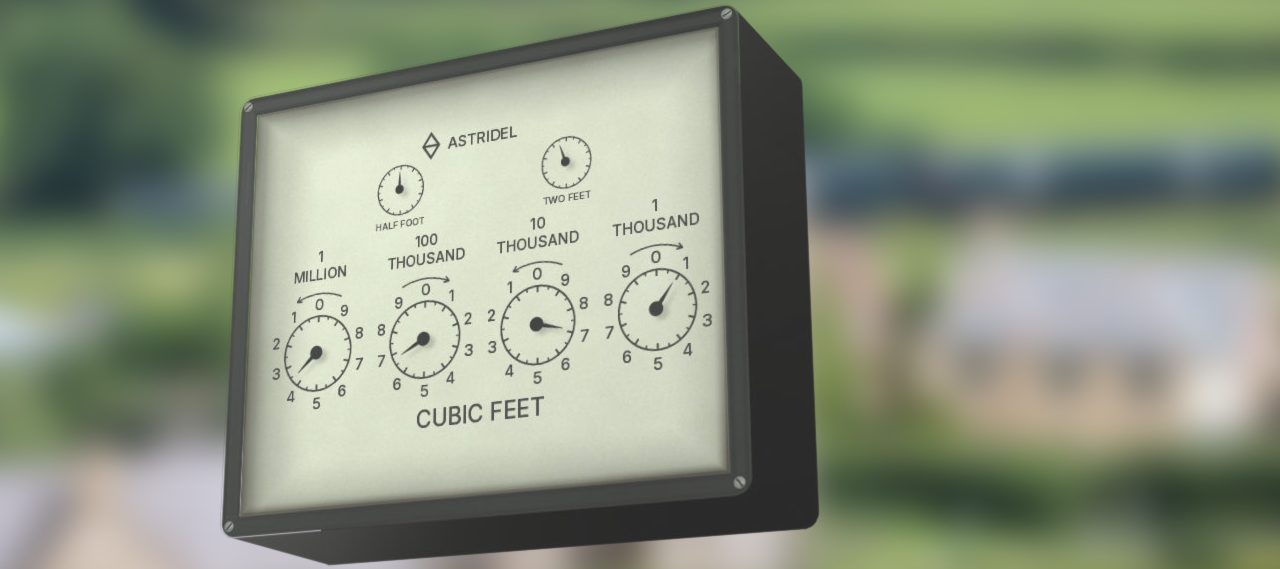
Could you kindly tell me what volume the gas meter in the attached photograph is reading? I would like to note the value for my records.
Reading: 367100 ft³
